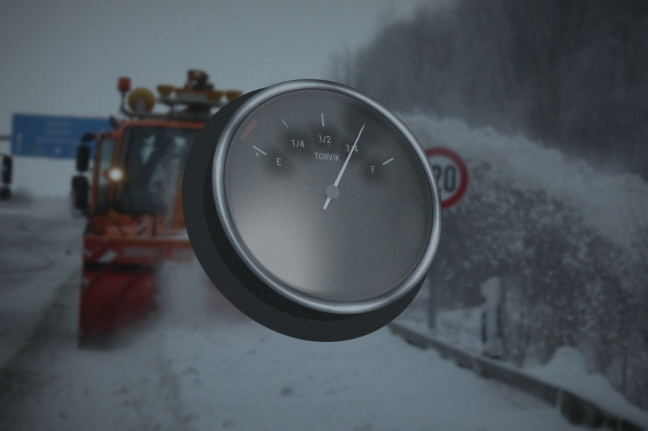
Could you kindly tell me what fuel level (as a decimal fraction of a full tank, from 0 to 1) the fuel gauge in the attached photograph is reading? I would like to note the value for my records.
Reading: 0.75
